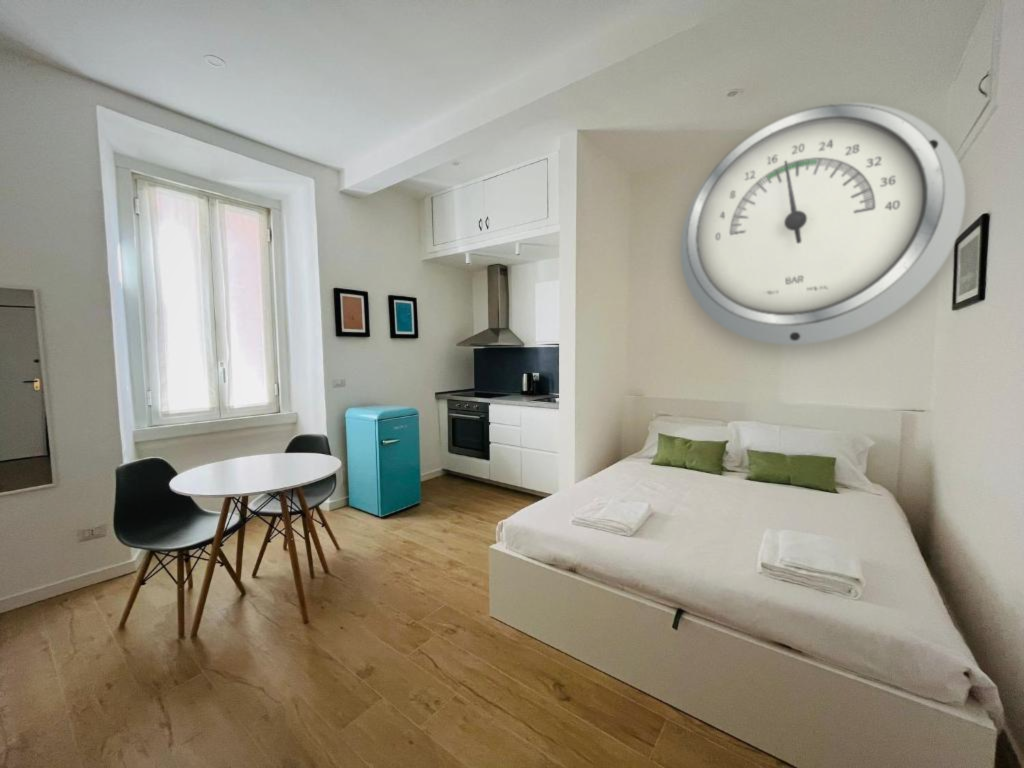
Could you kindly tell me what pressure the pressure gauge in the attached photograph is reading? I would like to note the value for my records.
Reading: 18 bar
